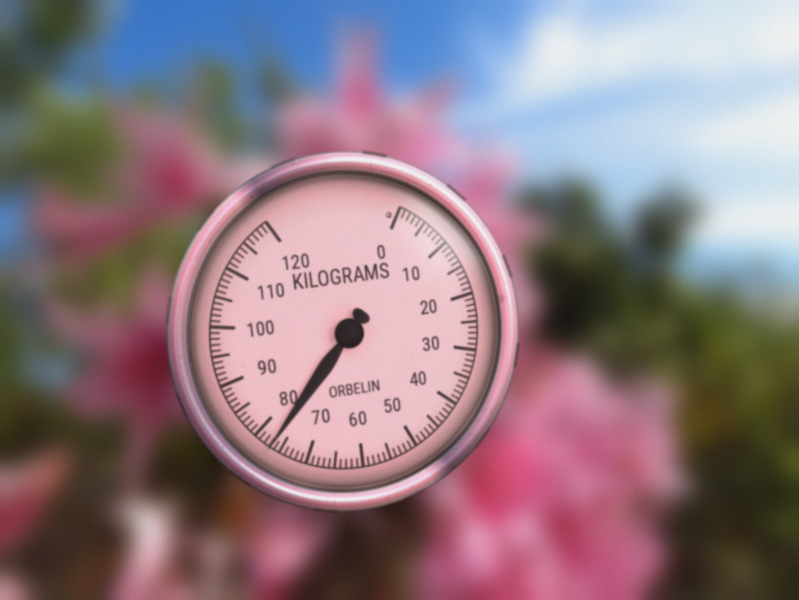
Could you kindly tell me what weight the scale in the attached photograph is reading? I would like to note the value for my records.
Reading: 77 kg
